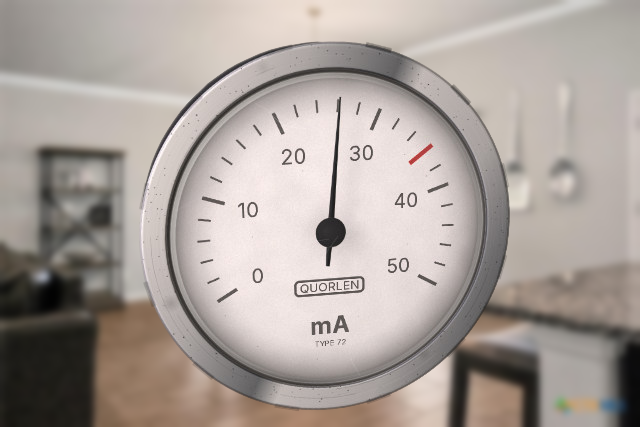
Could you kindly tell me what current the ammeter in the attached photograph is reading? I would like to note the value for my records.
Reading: 26 mA
